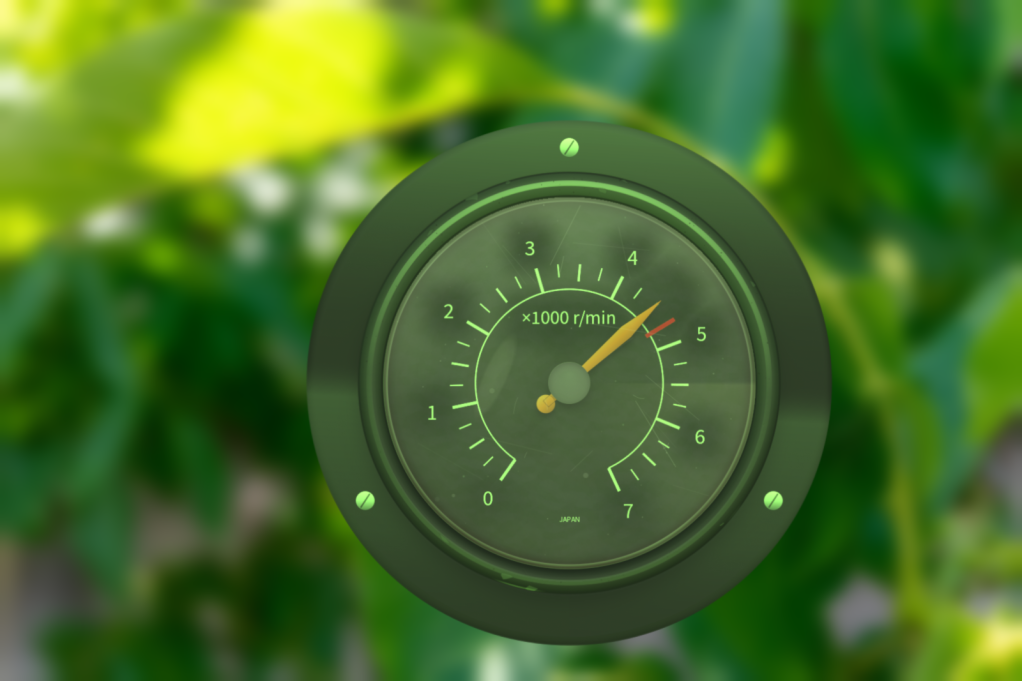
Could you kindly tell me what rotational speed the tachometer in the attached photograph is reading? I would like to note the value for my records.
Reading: 4500 rpm
